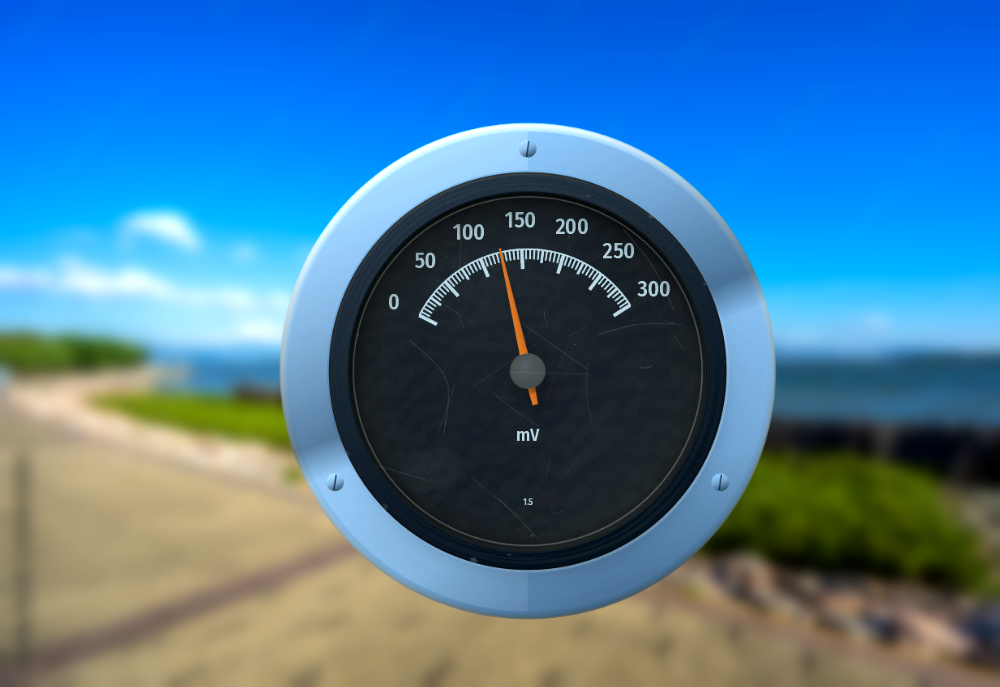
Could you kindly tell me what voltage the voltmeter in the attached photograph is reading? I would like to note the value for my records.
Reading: 125 mV
